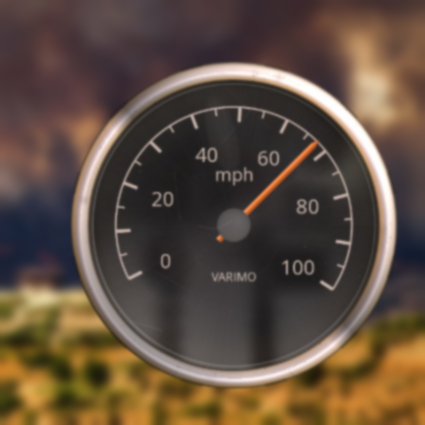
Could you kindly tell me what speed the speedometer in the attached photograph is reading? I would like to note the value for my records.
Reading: 67.5 mph
